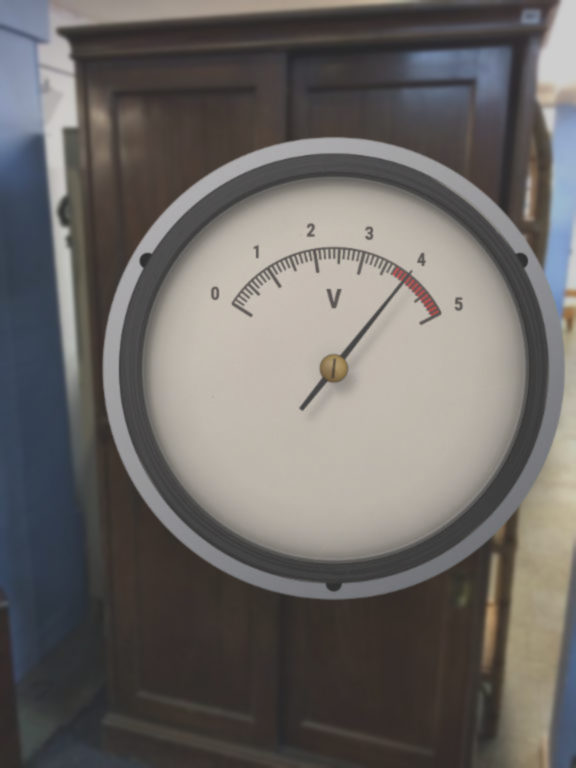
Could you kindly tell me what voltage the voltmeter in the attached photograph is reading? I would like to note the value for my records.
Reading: 4 V
